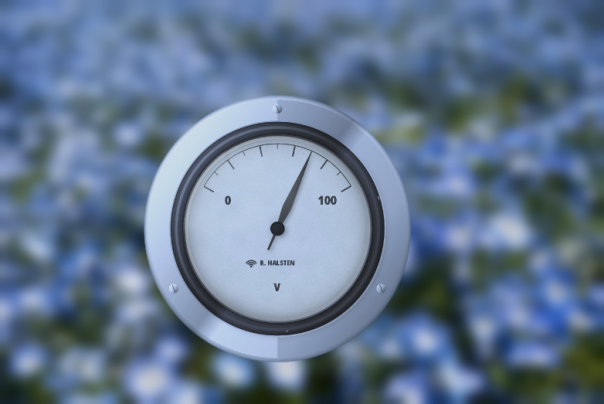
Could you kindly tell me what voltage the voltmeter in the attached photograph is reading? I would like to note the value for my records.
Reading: 70 V
